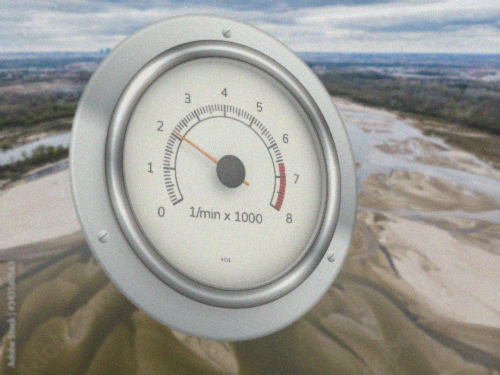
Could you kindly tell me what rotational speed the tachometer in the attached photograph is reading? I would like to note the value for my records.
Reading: 2000 rpm
